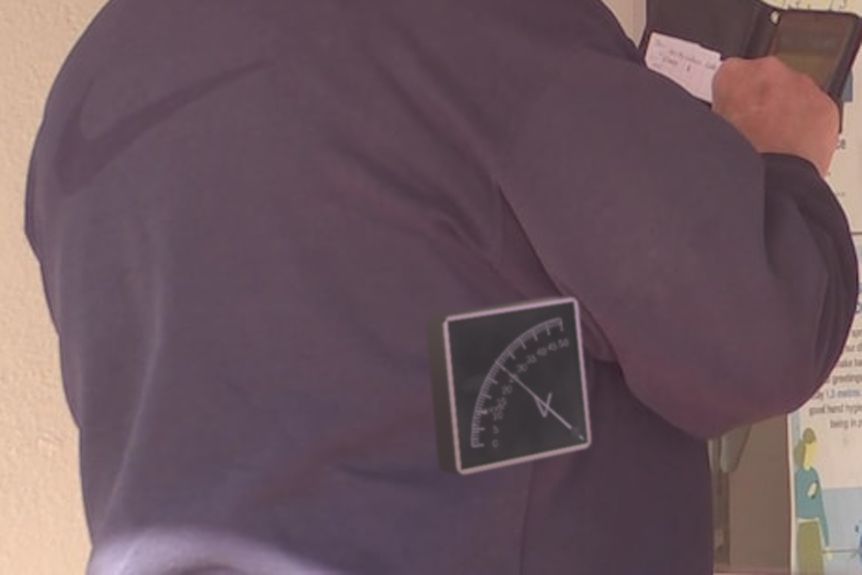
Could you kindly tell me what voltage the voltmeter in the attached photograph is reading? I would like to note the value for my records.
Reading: 25 V
